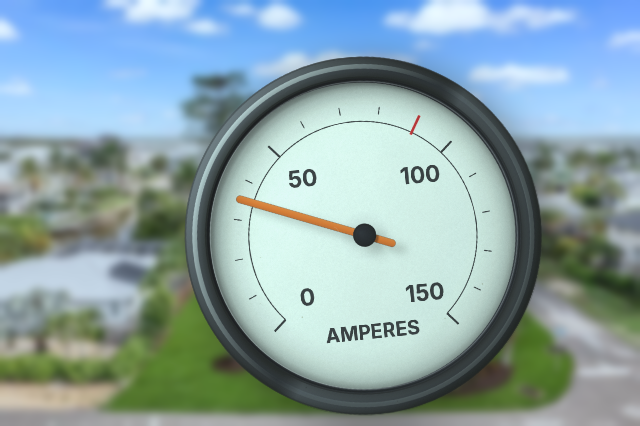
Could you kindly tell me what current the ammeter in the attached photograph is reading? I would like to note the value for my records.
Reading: 35 A
